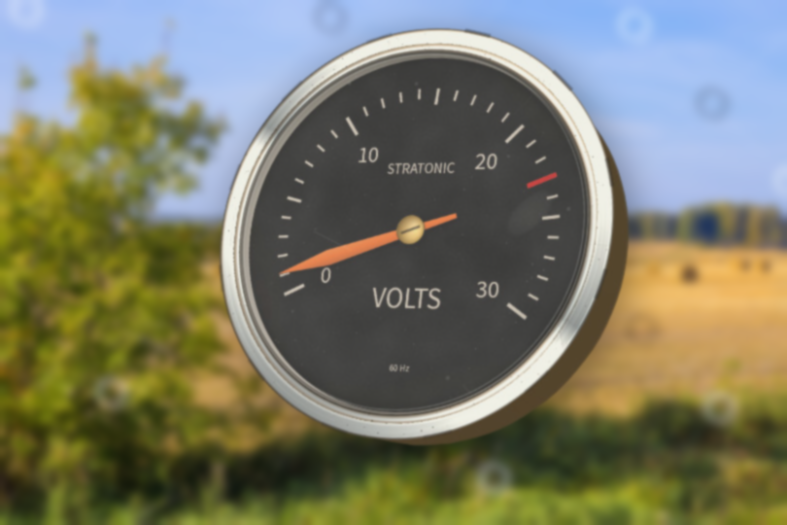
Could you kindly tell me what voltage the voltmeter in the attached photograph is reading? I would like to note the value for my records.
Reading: 1 V
